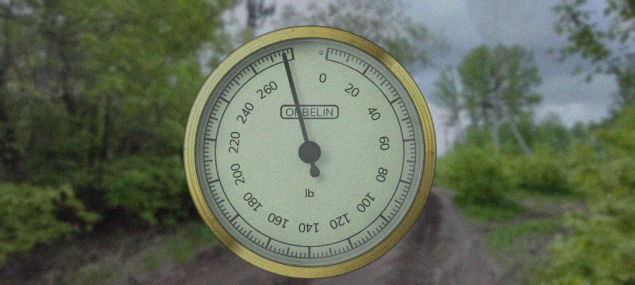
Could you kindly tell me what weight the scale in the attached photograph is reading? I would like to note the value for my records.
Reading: 276 lb
